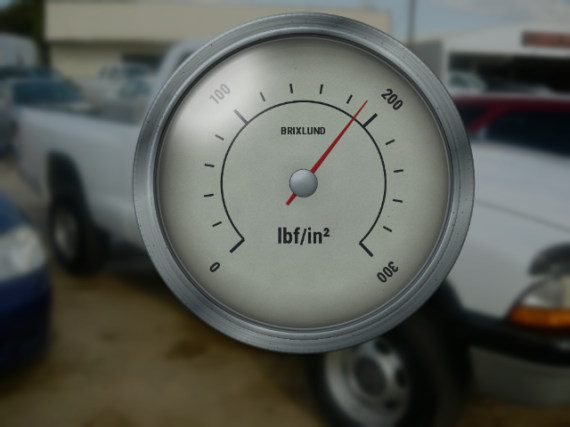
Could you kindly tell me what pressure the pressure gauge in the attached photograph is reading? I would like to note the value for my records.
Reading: 190 psi
